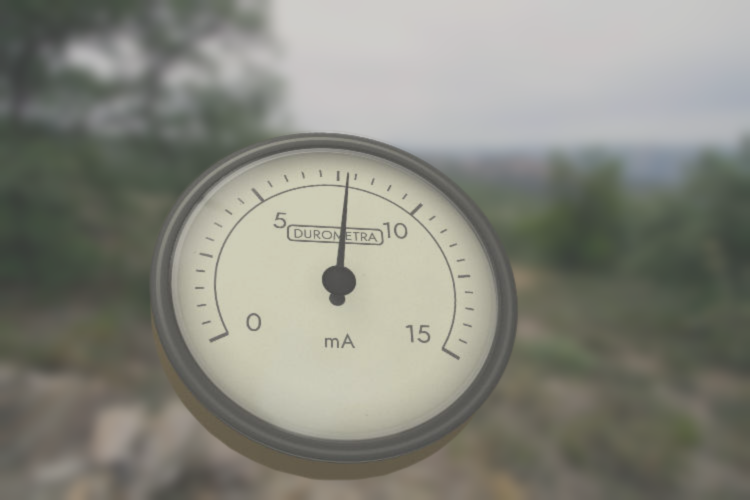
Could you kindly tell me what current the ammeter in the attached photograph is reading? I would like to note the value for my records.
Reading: 7.75 mA
